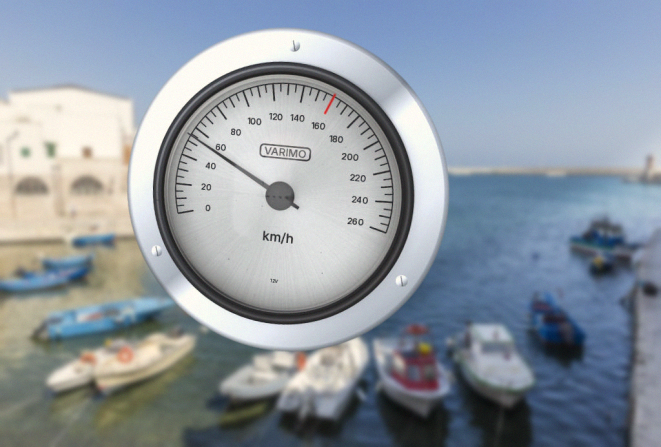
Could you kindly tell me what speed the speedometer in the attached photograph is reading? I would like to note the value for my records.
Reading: 55 km/h
